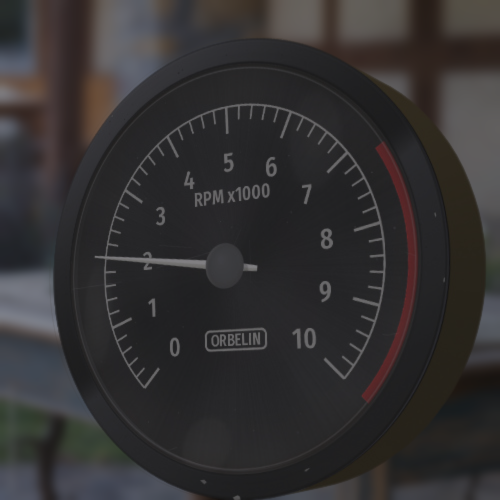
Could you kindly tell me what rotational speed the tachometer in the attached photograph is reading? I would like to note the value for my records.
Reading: 2000 rpm
